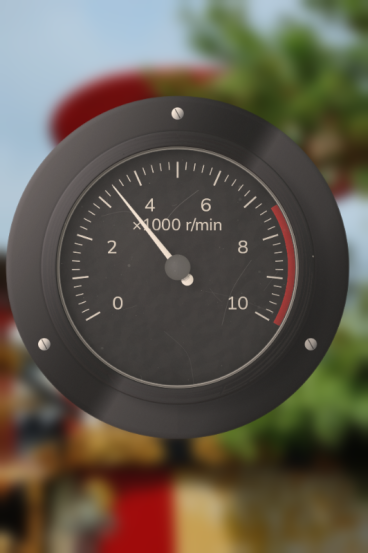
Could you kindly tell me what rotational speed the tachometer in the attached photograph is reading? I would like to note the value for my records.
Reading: 3400 rpm
